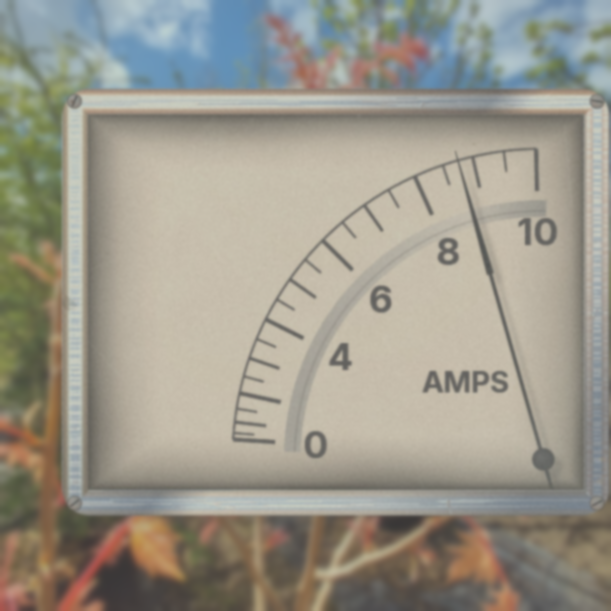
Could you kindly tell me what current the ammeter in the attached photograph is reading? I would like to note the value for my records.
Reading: 8.75 A
